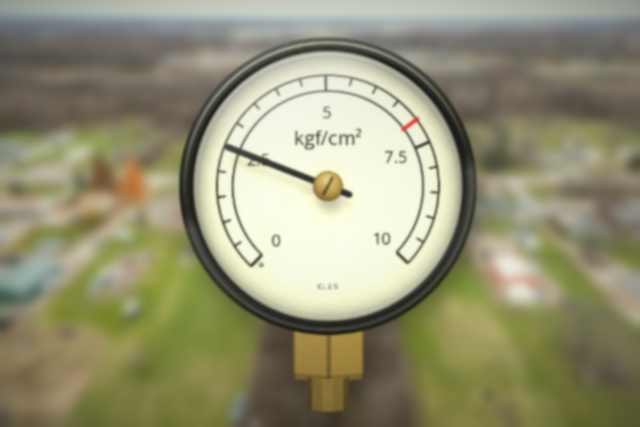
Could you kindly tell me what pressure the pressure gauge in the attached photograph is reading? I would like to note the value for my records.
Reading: 2.5 kg/cm²
